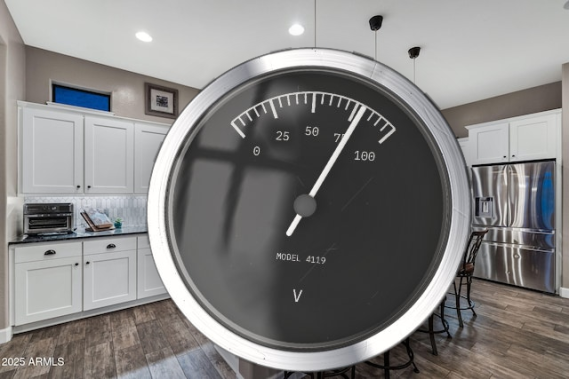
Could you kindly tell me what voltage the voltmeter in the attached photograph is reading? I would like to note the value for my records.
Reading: 80 V
